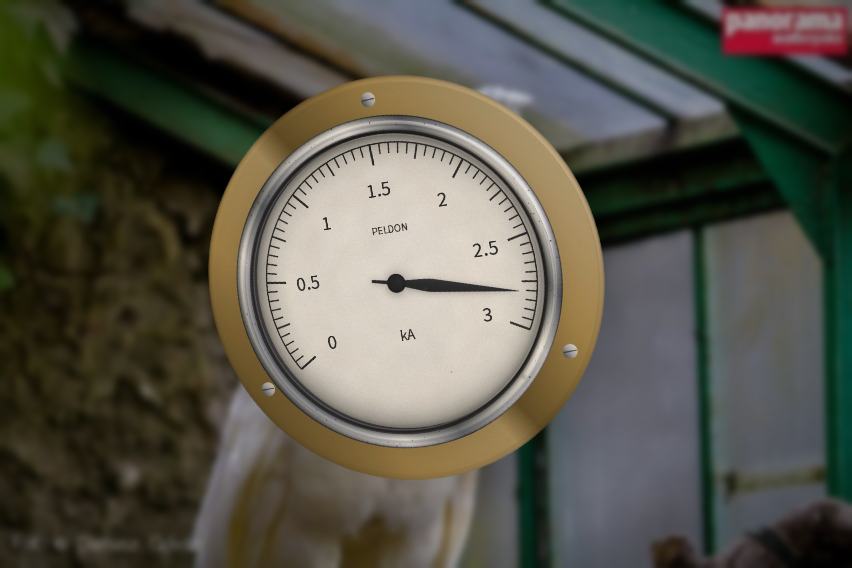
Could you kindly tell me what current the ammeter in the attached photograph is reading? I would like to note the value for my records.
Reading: 2.8 kA
